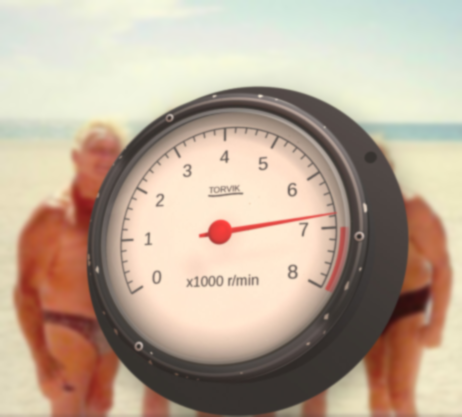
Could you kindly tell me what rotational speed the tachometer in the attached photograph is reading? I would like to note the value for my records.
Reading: 6800 rpm
